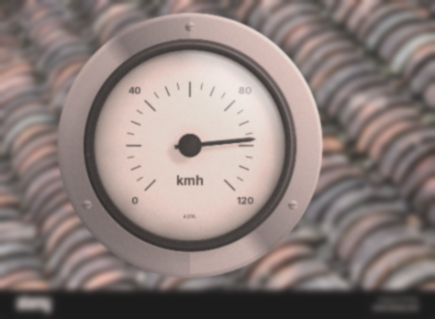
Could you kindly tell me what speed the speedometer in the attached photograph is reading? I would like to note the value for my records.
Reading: 97.5 km/h
